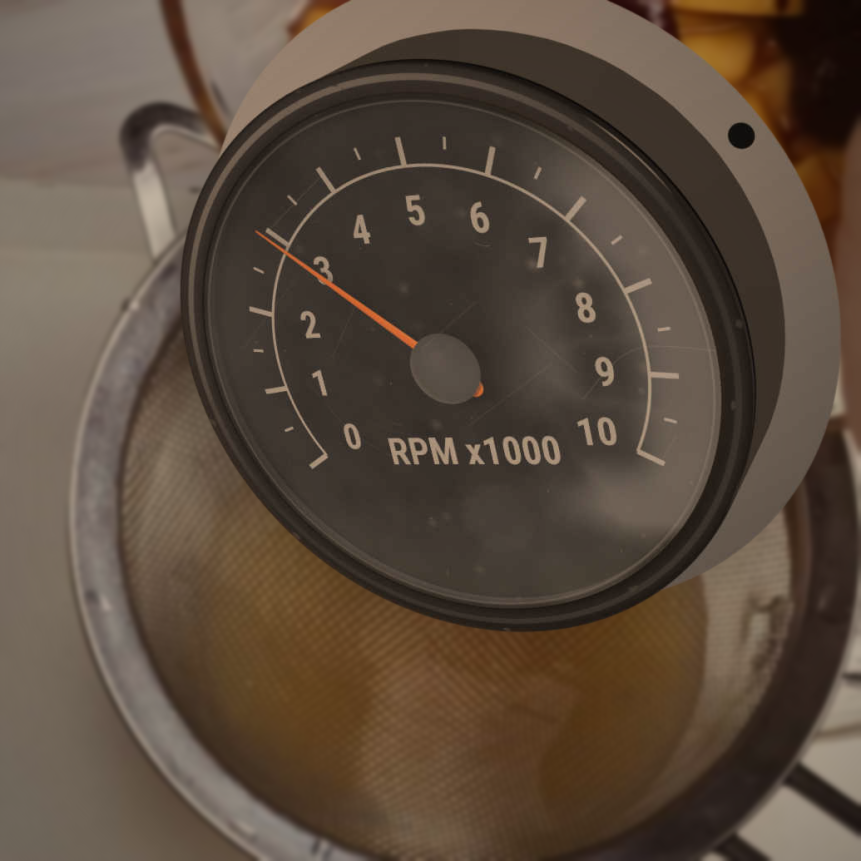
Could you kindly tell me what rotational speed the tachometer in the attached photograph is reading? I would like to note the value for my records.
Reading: 3000 rpm
